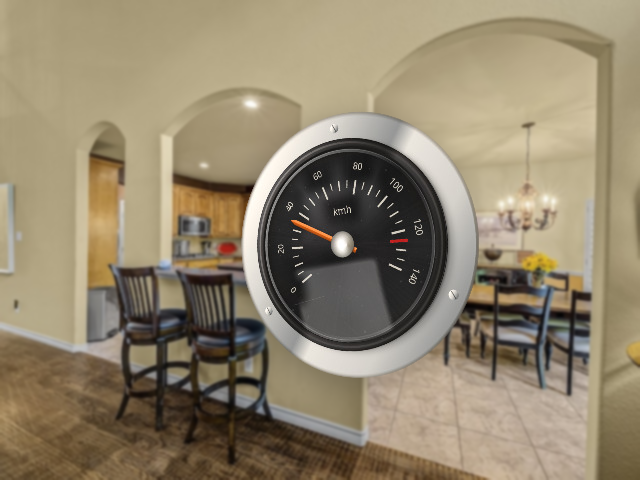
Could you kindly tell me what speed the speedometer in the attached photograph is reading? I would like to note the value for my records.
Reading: 35 km/h
